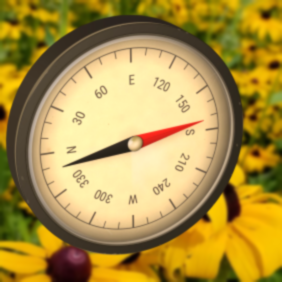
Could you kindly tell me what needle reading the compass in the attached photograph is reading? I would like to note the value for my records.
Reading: 170 °
